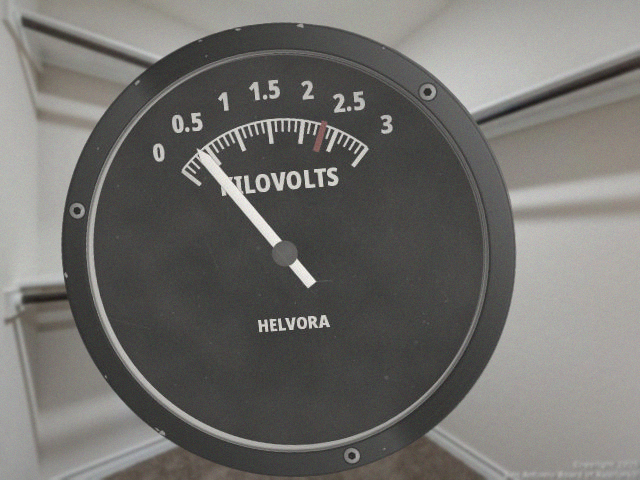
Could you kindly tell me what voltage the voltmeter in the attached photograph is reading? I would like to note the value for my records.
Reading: 0.4 kV
